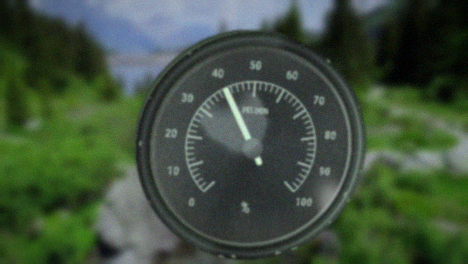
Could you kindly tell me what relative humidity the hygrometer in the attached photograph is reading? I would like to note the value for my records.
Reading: 40 %
